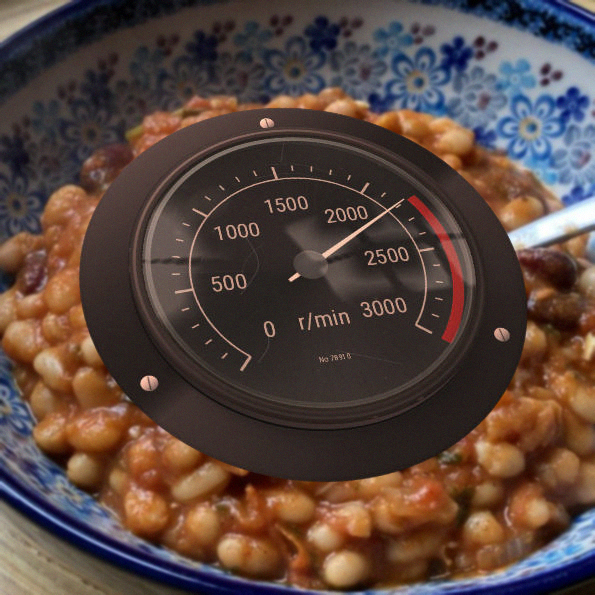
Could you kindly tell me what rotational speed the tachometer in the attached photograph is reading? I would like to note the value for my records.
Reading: 2200 rpm
